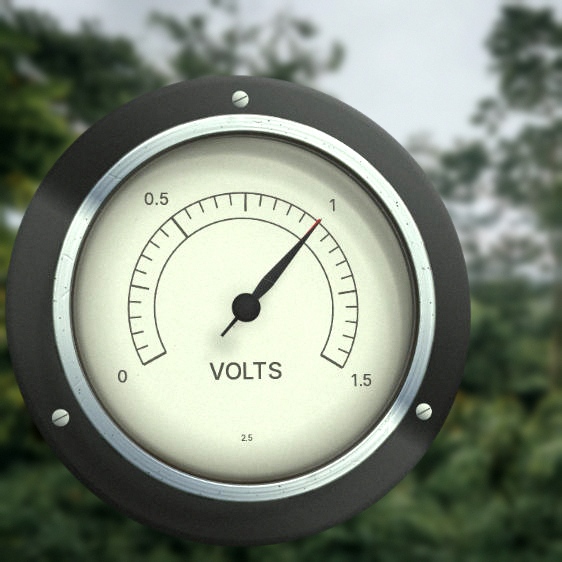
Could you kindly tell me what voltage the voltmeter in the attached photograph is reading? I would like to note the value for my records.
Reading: 1 V
